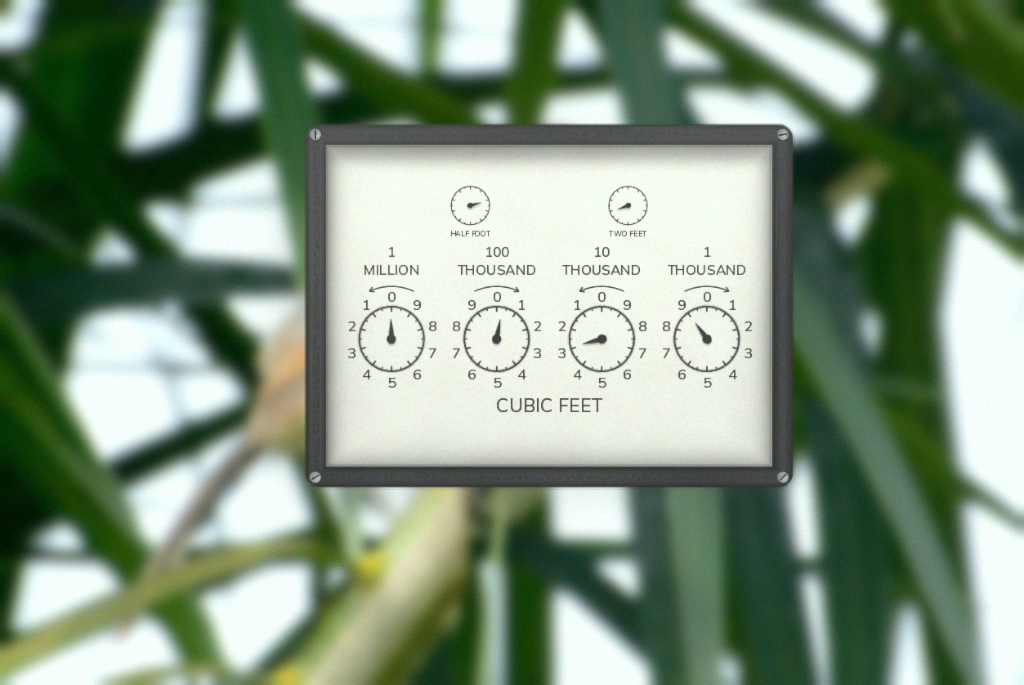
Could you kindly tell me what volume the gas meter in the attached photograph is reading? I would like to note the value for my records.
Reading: 2900 ft³
